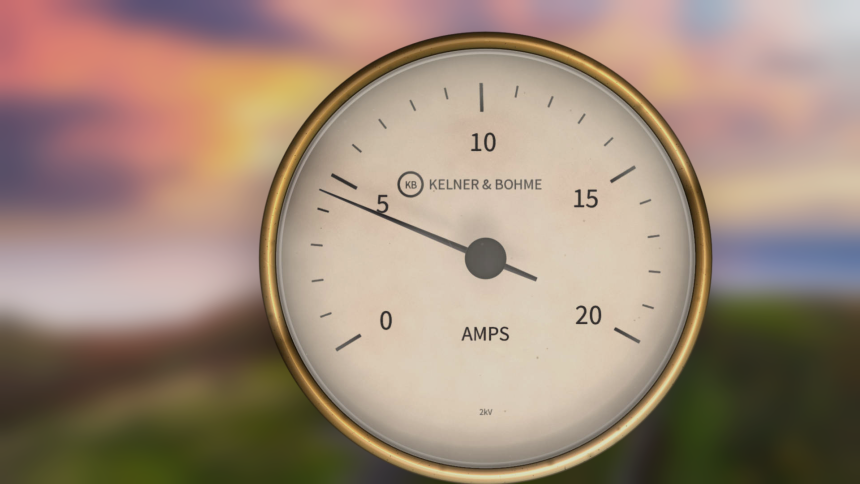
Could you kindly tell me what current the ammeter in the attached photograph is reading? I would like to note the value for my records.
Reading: 4.5 A
